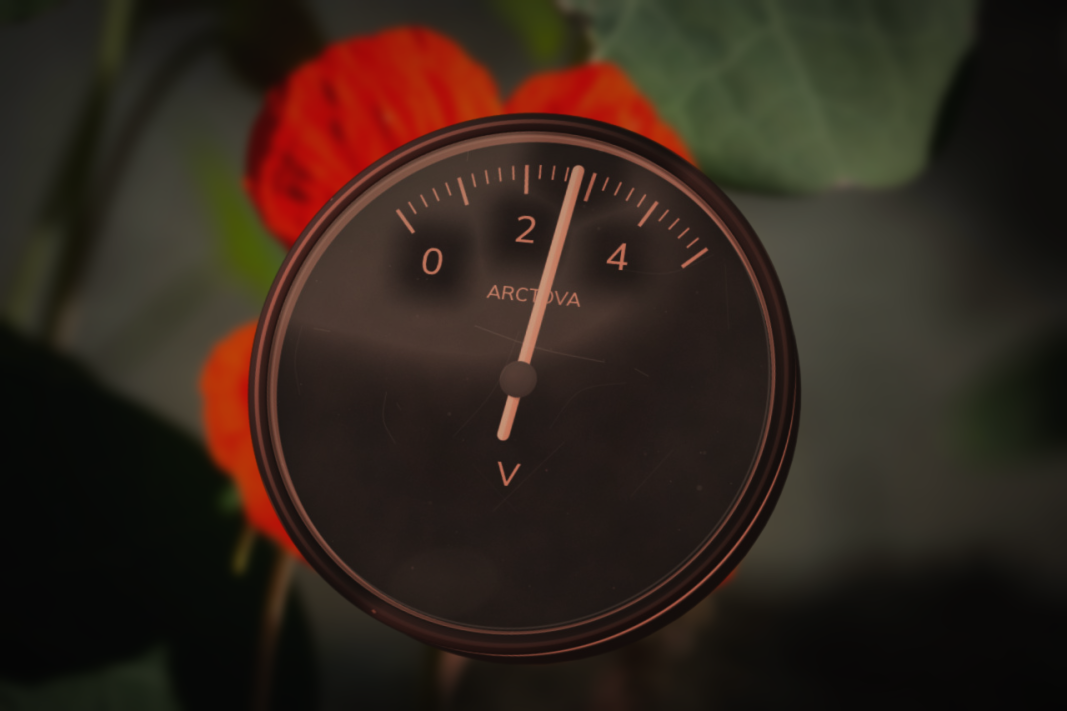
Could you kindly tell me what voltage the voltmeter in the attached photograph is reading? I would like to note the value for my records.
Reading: 2.8 V
